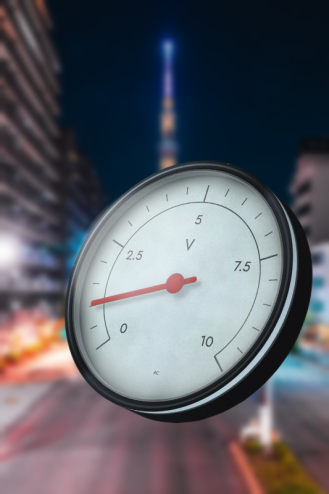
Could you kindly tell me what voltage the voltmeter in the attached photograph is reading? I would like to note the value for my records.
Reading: 1 V
